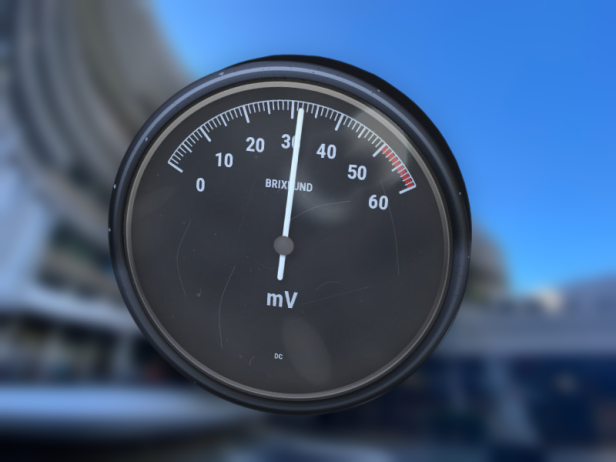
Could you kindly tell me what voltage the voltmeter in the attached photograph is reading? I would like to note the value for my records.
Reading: 32 mV
